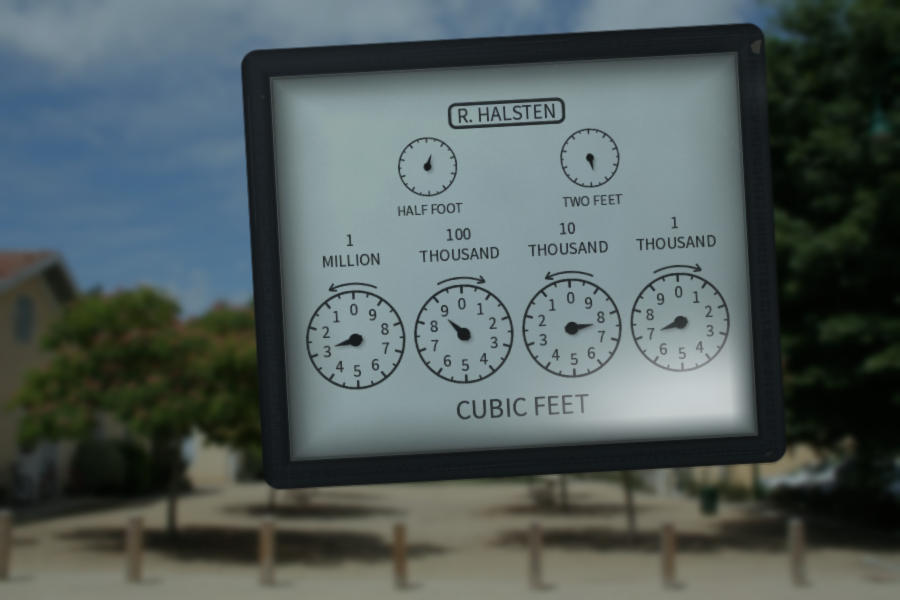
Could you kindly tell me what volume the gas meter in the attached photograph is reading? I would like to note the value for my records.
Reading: 287700 ft³
